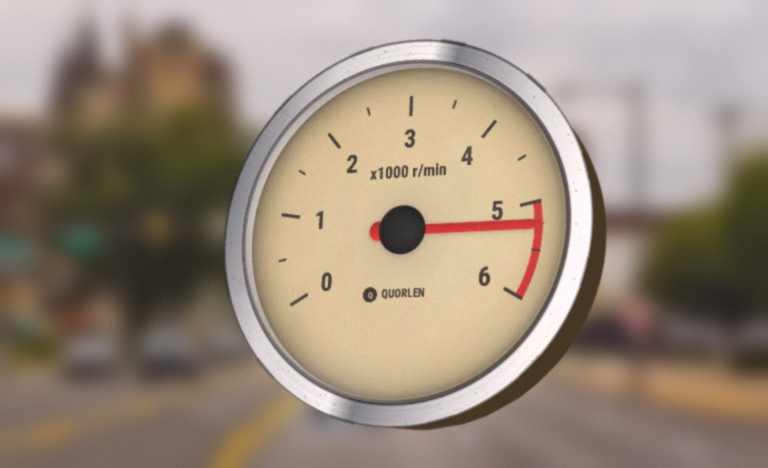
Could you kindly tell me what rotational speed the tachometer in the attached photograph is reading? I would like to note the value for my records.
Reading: 5250 rpm
